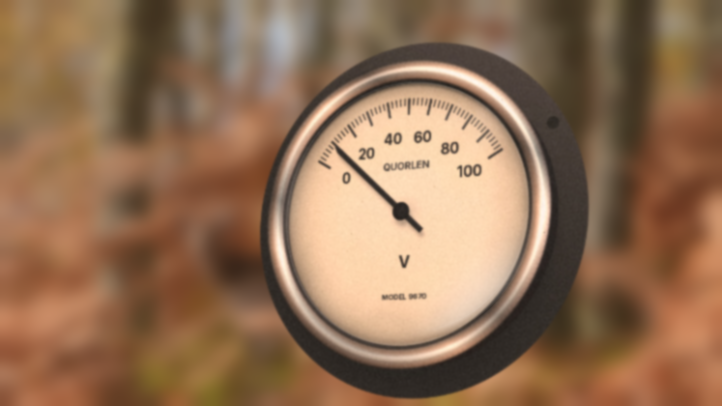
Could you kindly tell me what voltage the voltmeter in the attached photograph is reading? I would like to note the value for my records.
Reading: 10 V
